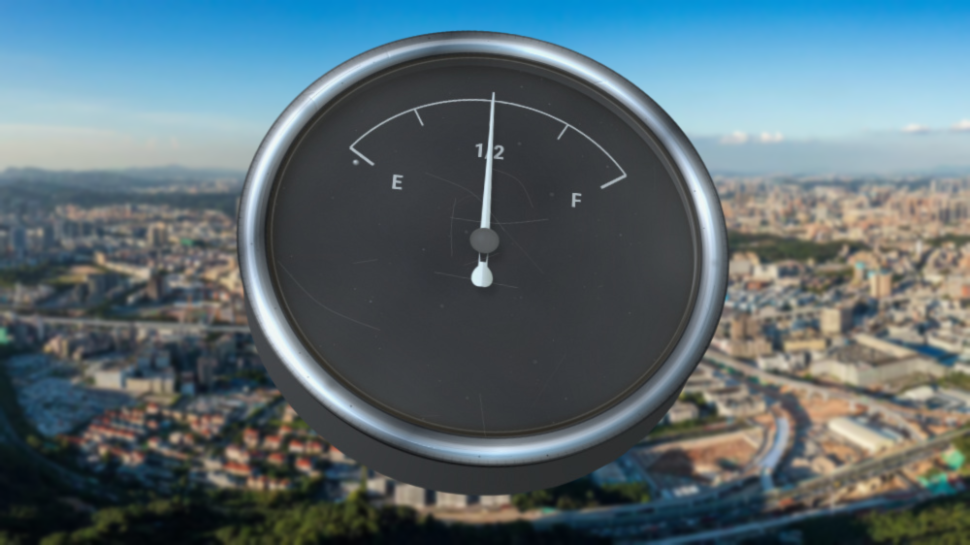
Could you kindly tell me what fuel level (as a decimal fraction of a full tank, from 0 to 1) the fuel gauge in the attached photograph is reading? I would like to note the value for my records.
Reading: 0.5
